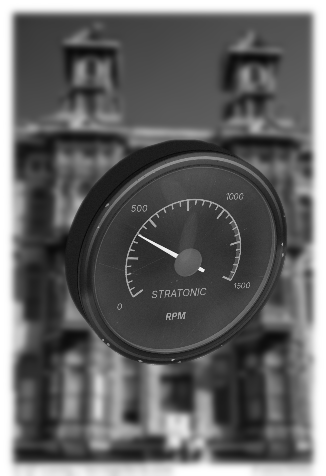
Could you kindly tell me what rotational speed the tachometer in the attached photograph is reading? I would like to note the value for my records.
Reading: 400 rpm
